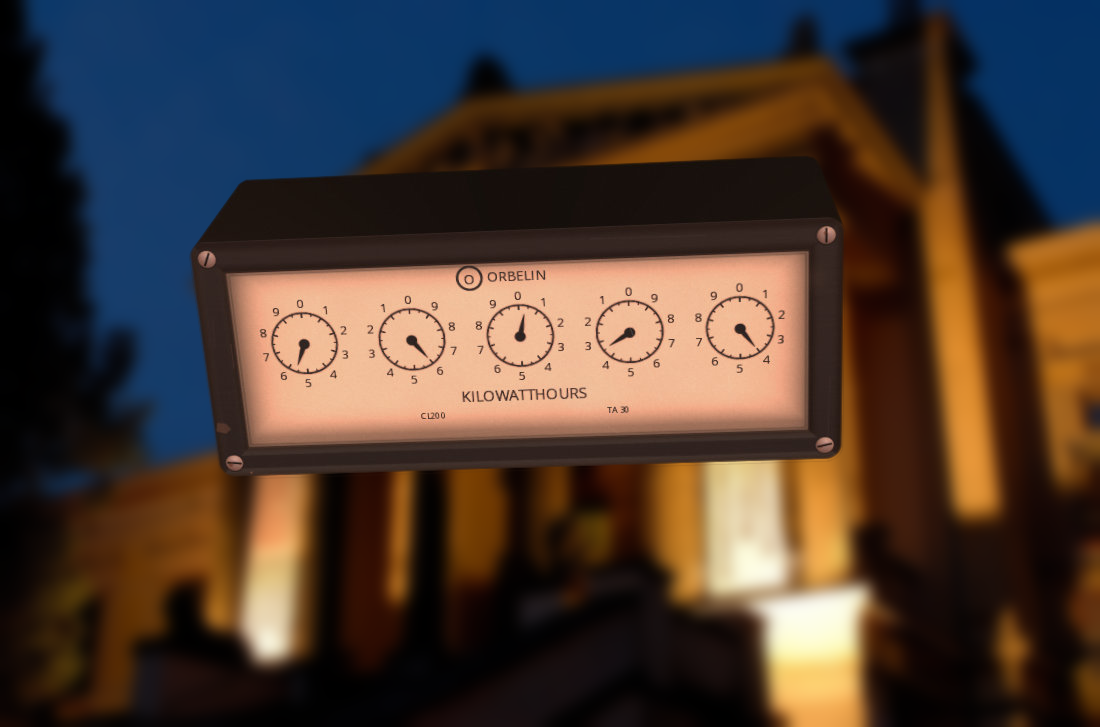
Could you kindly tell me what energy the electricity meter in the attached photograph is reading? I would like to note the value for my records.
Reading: 56034 kWh
